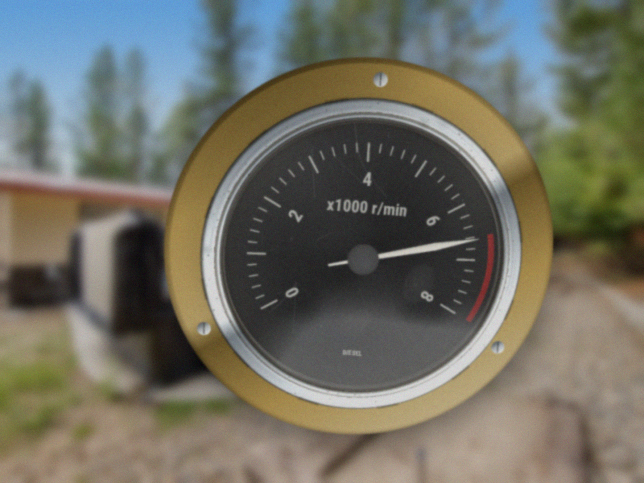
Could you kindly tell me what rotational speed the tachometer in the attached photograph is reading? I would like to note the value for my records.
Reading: 6600 rpm
